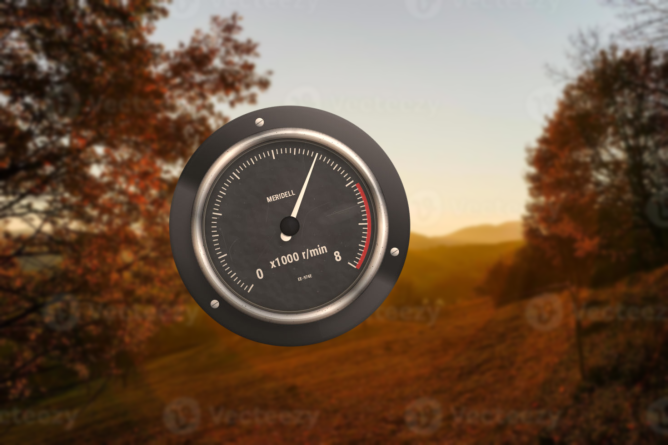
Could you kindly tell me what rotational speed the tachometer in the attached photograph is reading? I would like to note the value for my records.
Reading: 5000 rpm
